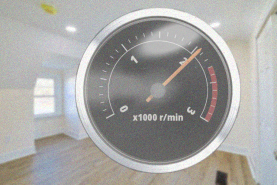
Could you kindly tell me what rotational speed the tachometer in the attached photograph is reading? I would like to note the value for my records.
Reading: 2050 rpm
